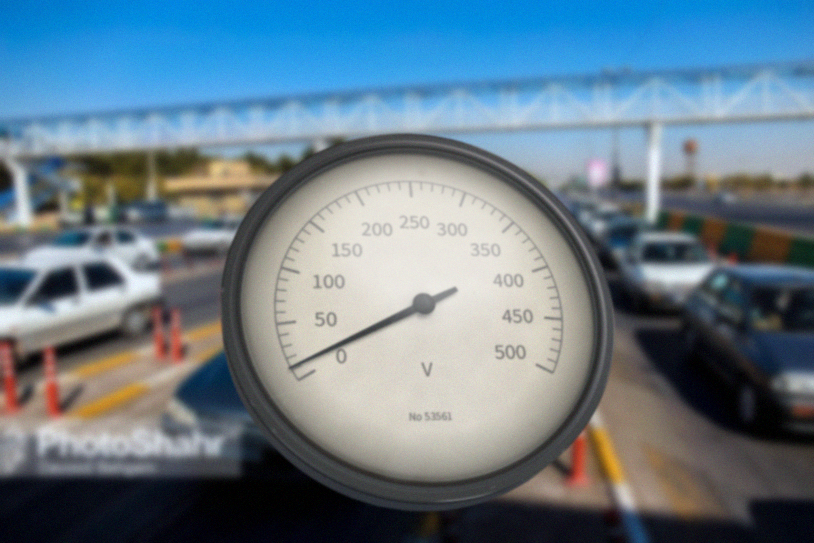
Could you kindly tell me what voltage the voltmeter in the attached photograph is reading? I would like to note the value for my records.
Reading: 10 V
